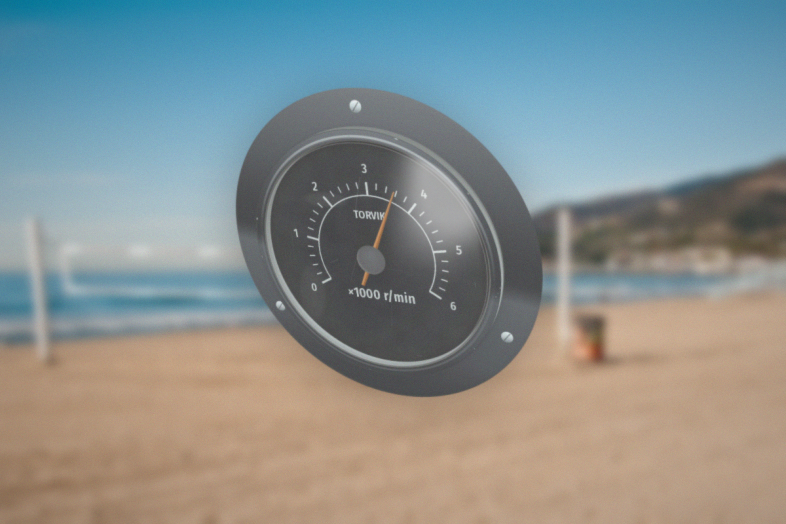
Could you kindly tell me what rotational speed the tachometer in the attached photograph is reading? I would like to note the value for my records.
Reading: 3600 rpm
